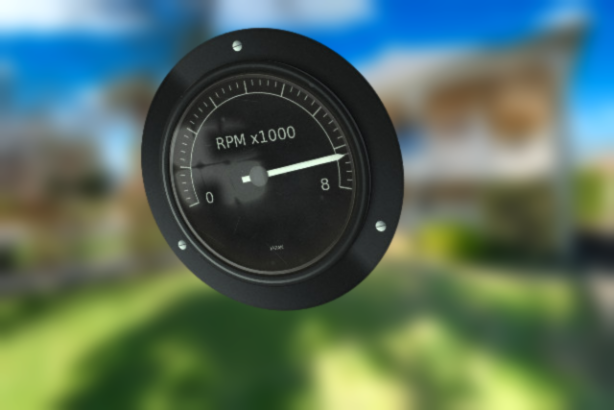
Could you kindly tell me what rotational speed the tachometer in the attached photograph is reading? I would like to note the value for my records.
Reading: 7200 rpm
